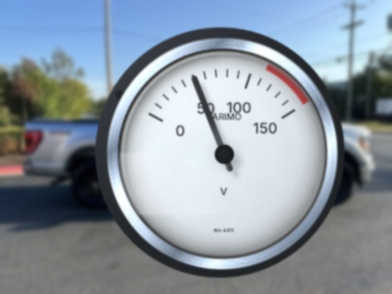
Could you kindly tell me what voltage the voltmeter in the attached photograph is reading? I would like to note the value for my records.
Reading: 50 V
